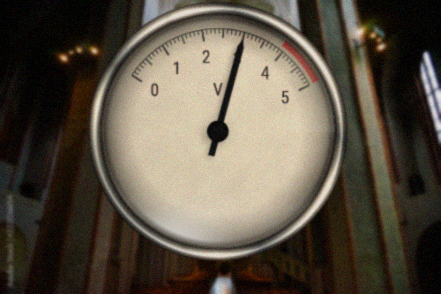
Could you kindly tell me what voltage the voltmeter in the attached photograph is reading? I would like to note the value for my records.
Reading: 3 V
